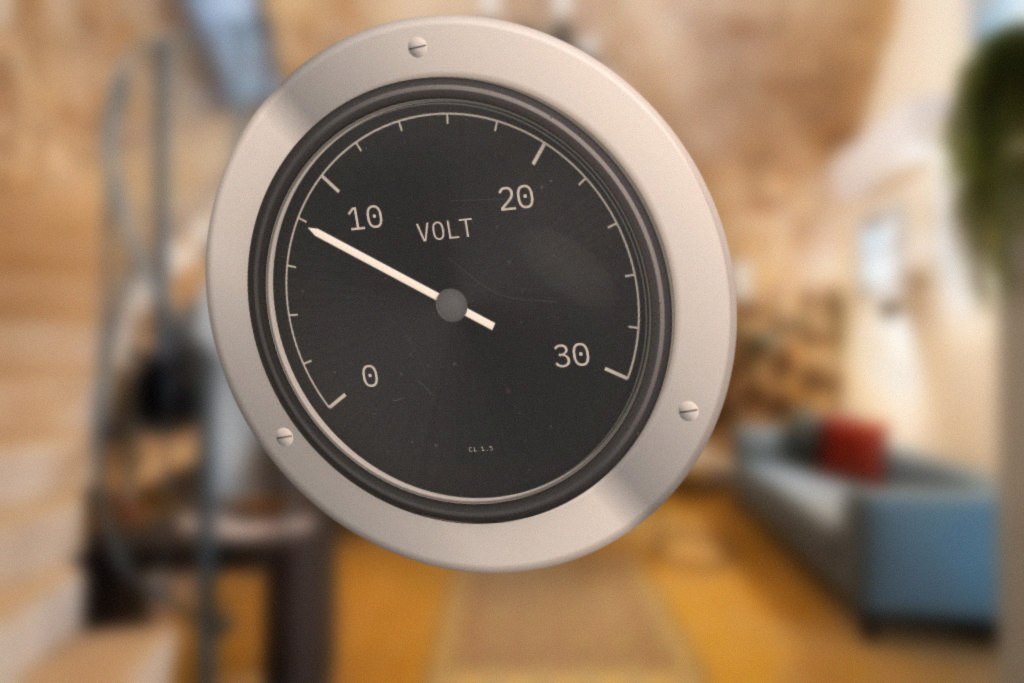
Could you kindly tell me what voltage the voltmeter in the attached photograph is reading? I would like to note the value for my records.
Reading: 8 V
